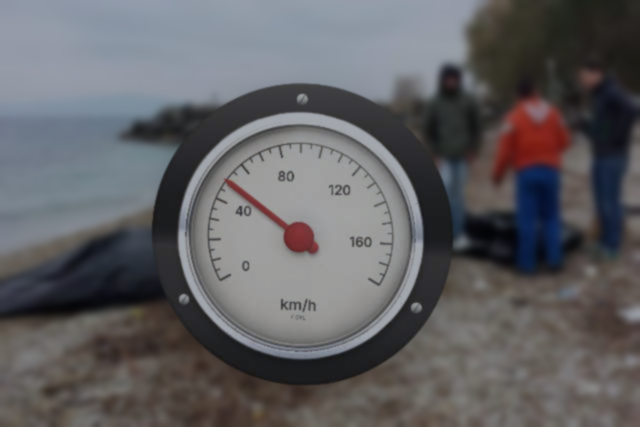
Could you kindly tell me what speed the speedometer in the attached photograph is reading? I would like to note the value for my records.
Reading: 50 km/h
